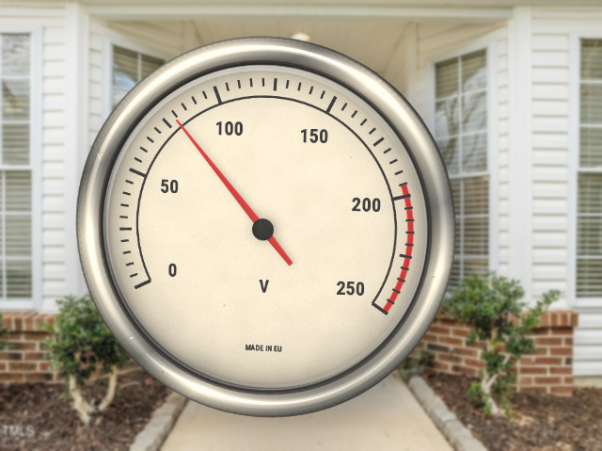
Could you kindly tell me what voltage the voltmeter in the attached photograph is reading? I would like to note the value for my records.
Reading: 80 V
